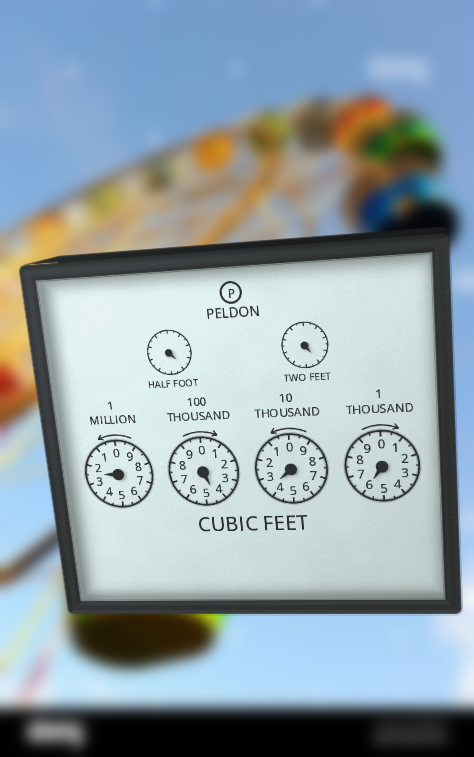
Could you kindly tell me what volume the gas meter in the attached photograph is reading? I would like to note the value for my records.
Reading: 243600 ft³
